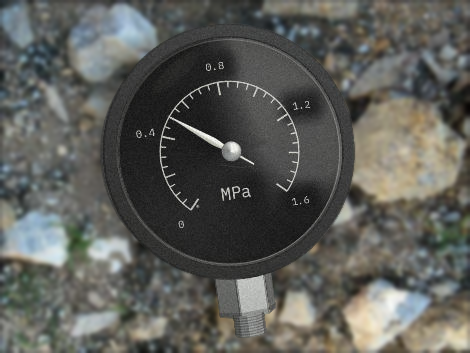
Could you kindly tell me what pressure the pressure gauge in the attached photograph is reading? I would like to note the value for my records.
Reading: 0.5 MPa
